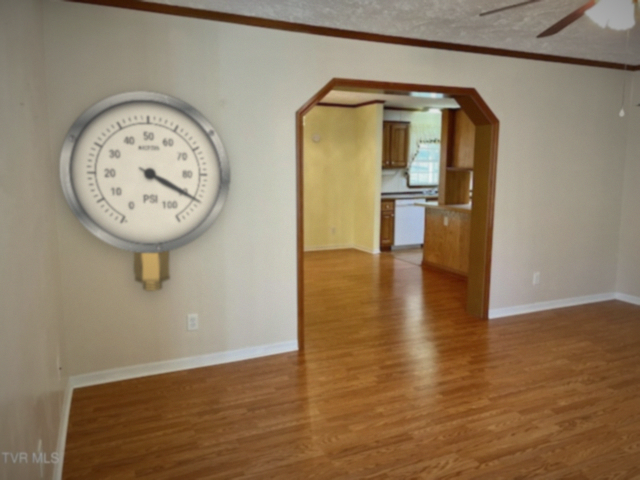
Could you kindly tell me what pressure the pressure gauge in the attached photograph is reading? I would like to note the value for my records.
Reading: 90 psi
